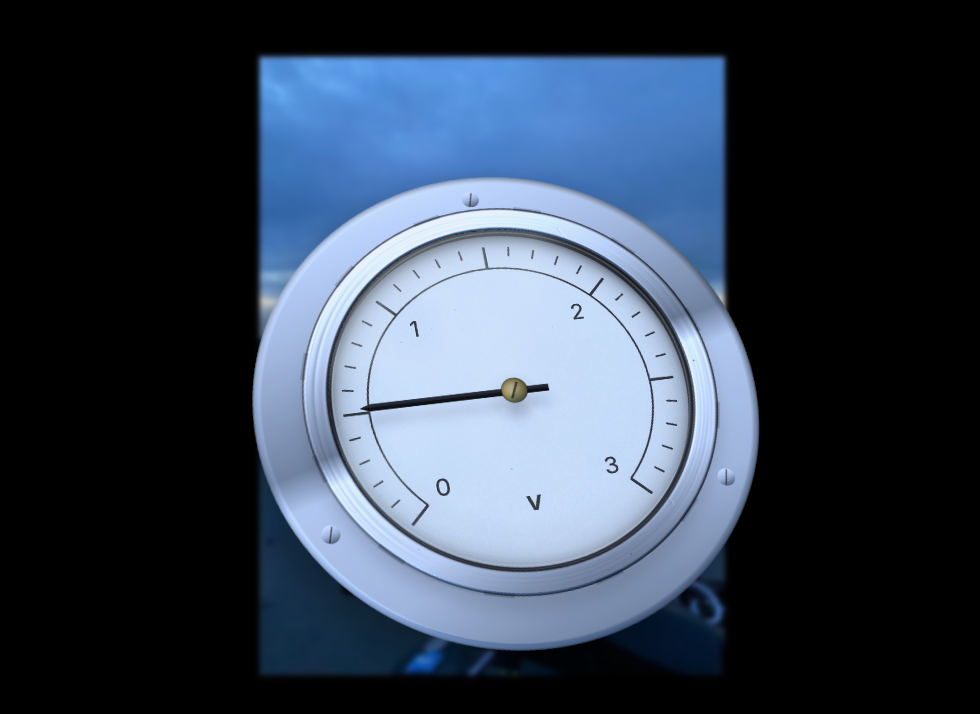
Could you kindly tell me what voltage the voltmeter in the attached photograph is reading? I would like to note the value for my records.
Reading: 0.5 V
